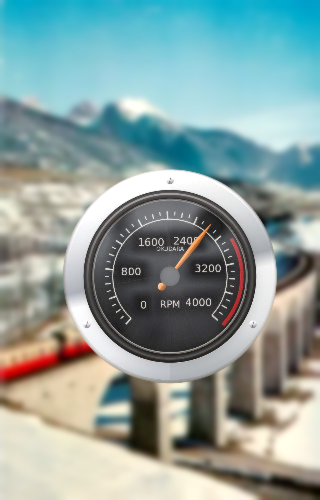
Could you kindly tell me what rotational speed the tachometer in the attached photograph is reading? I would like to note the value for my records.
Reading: 2600 rpm
